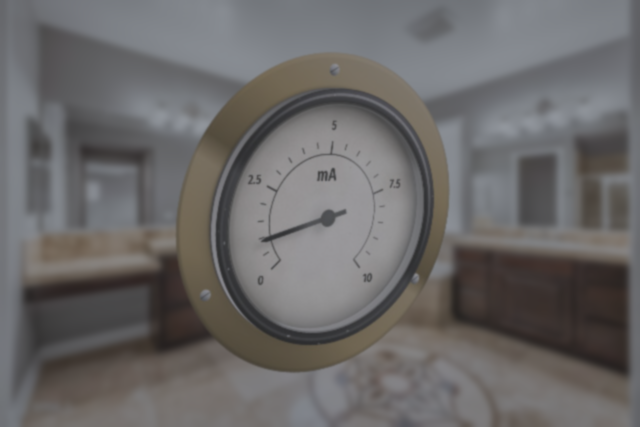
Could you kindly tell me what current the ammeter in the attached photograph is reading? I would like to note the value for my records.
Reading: 1 mA
